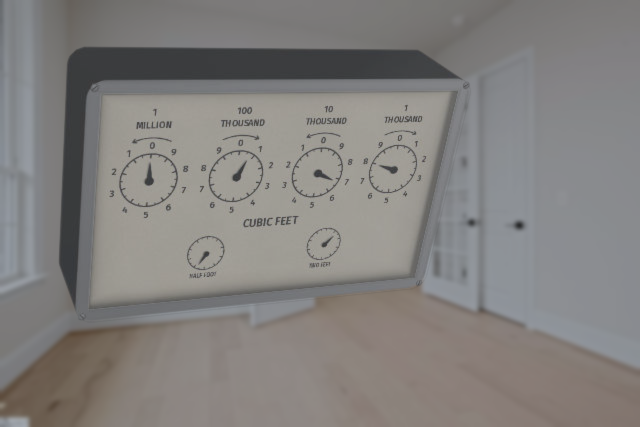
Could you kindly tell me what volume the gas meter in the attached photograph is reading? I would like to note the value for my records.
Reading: 6800 ft³
